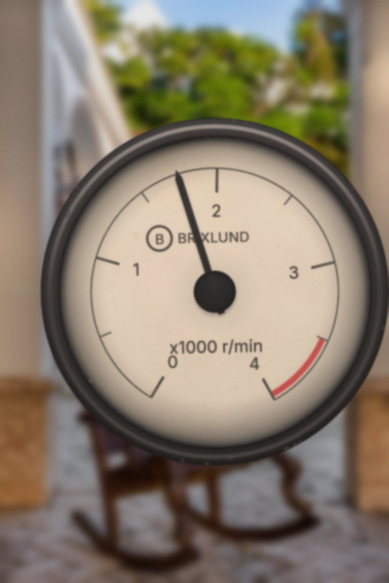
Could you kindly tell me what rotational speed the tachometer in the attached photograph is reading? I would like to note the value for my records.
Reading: 1750 rpm
